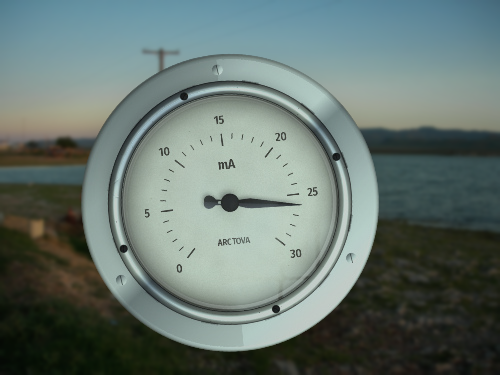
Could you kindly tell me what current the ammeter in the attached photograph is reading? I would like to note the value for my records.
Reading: 26 mA
